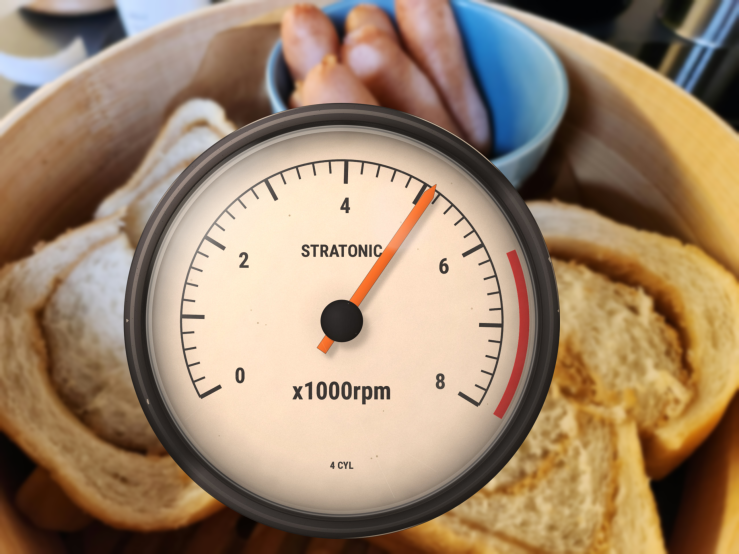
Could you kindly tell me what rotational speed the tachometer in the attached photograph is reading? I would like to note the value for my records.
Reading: 5100 rpm
